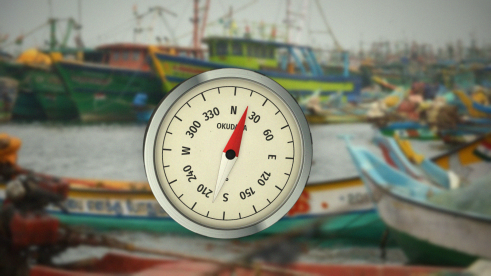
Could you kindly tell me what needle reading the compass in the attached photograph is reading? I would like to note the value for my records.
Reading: 15 °
